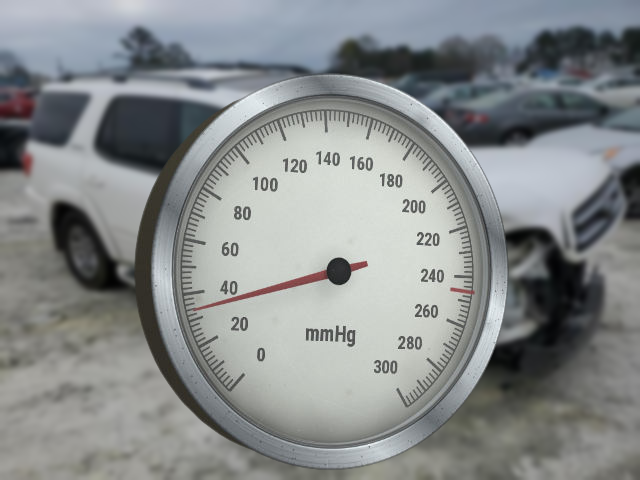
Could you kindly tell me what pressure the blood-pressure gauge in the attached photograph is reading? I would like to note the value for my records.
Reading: 34 mmHg
